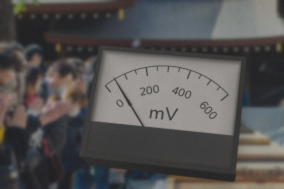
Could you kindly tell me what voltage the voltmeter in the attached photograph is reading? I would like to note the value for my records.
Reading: 50 mV
